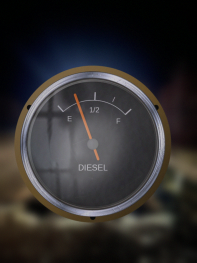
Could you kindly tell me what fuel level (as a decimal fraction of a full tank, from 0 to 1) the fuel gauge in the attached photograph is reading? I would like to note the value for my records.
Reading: 0.25
